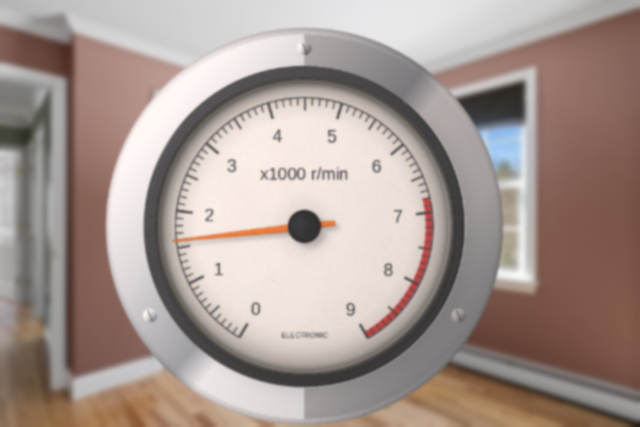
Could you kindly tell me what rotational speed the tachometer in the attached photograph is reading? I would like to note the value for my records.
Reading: 1600 rpm
